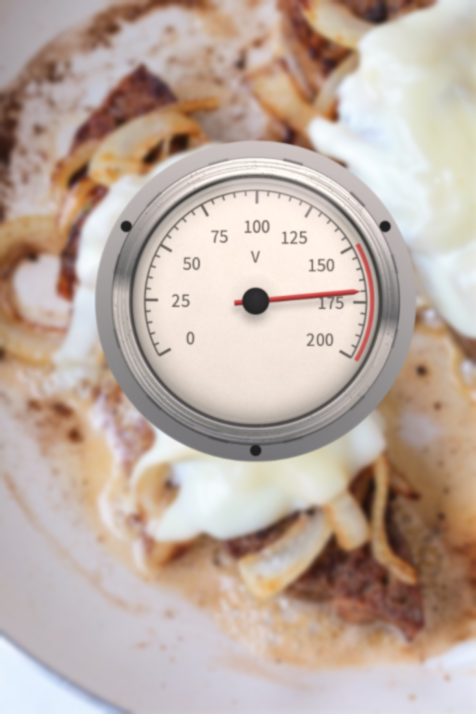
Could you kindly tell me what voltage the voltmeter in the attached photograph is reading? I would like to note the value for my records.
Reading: 170 V
